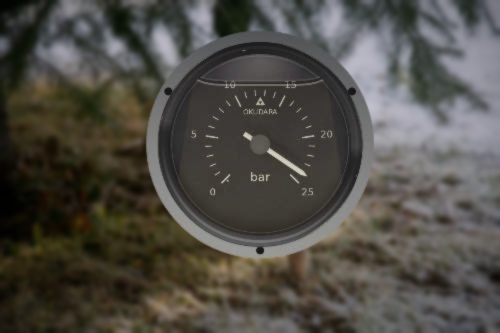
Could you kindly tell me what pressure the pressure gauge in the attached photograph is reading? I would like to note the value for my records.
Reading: 24 bar
